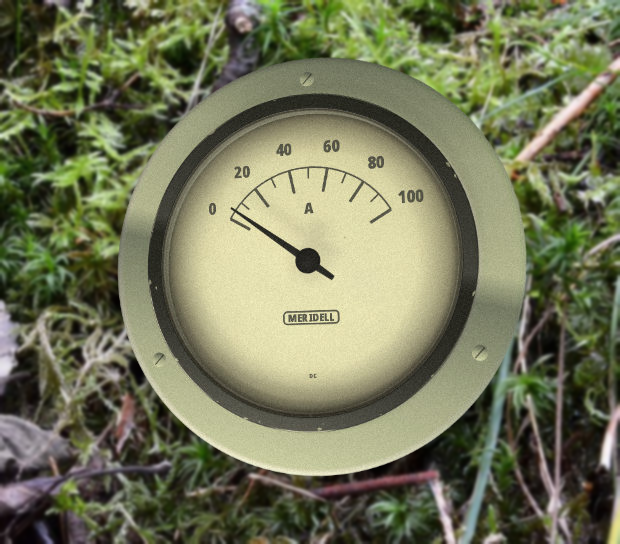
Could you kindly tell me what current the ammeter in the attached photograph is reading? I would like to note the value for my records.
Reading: 5 A
